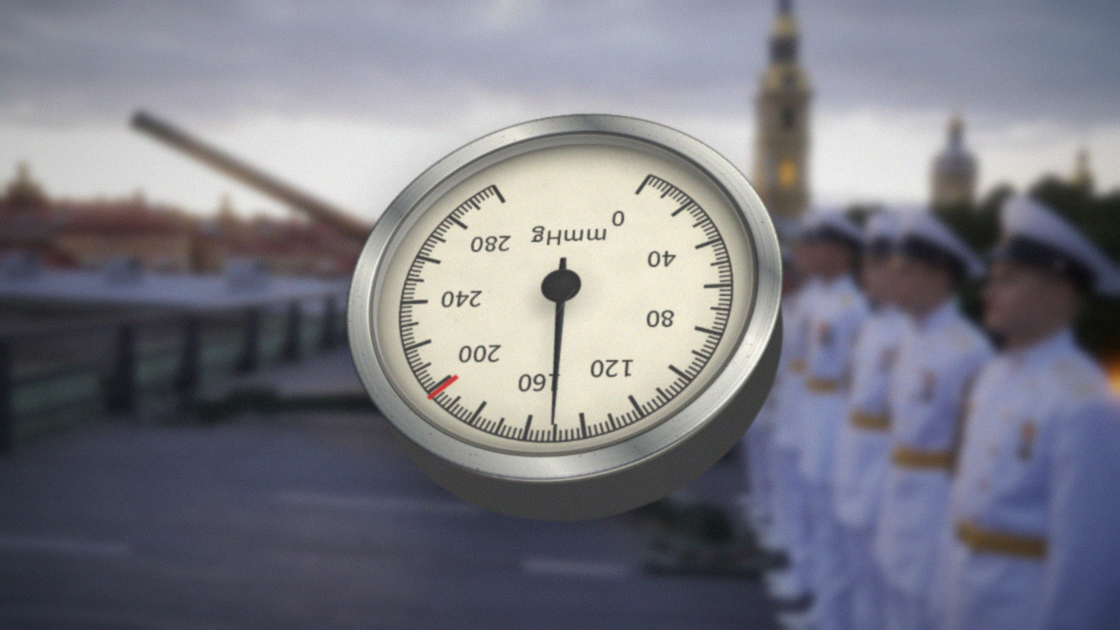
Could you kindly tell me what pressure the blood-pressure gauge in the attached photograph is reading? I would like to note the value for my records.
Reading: 150 mmHg
